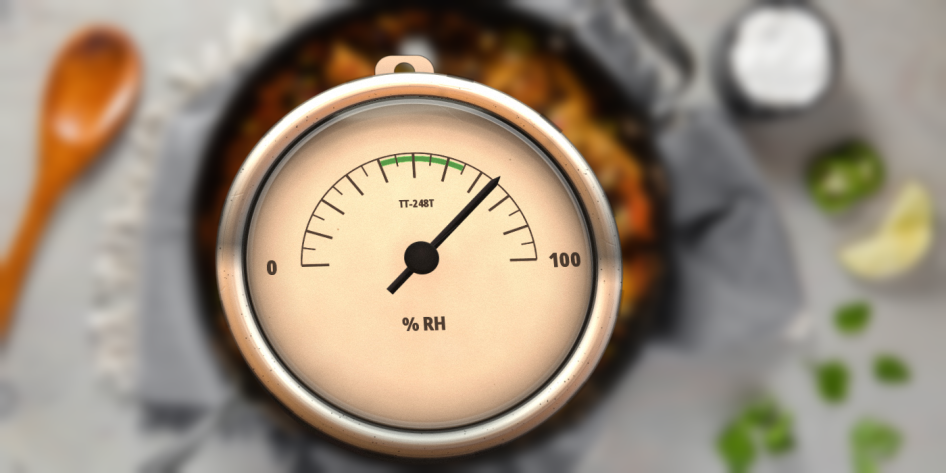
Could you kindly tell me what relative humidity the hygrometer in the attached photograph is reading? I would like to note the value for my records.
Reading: 75 %
